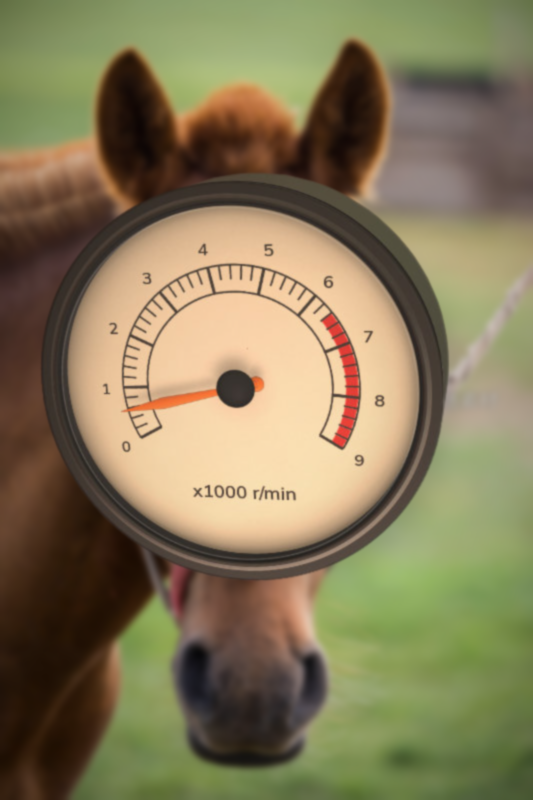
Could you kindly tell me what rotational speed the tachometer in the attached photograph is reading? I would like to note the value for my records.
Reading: 600 rpm
